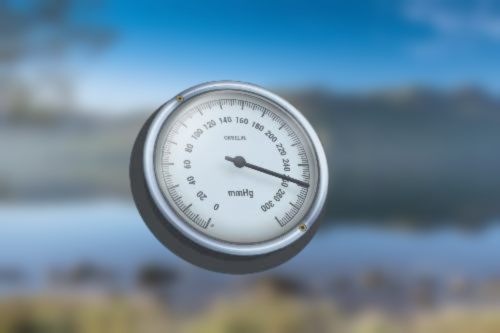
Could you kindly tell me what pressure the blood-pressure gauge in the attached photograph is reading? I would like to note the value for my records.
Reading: 260 mmHg
